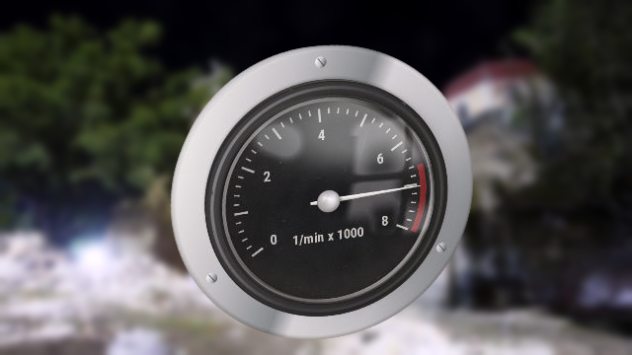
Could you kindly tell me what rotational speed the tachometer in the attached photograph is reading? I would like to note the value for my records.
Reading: 7000 rpm
